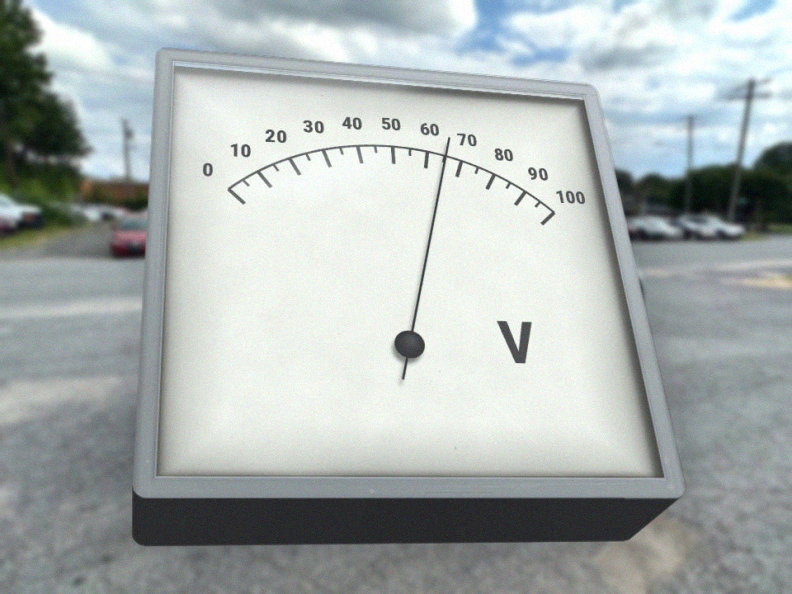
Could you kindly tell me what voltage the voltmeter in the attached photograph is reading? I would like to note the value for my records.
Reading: 65 V
